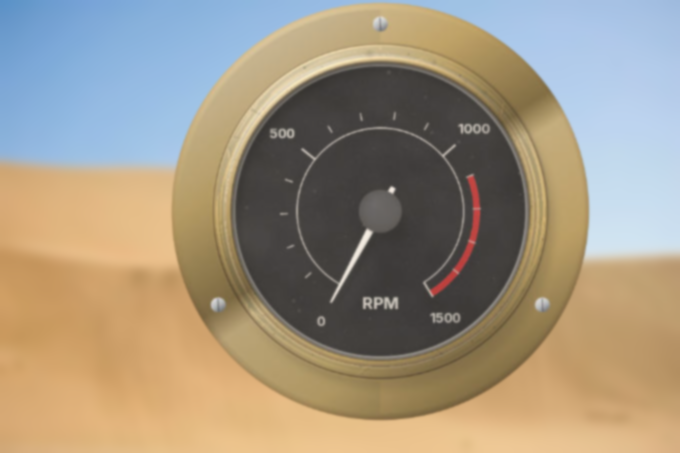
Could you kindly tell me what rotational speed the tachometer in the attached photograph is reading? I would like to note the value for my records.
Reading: 0 rpm
